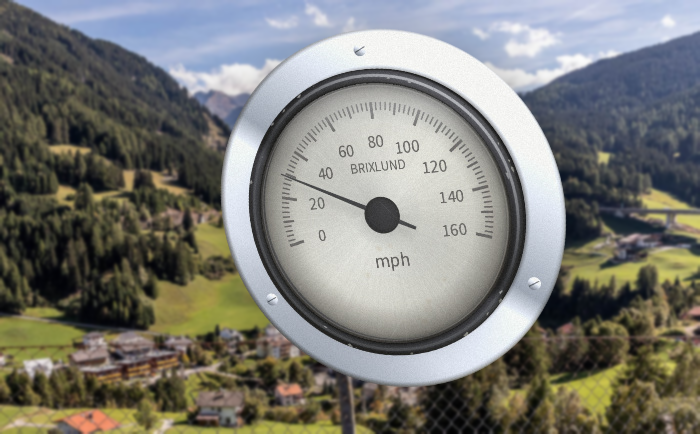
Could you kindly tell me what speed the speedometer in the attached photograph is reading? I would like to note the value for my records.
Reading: 30 mph
